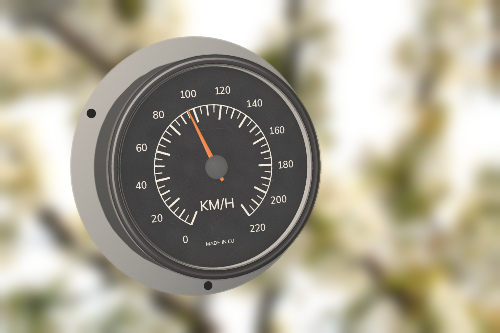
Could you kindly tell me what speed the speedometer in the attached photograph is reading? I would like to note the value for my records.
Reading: 95 km/h
